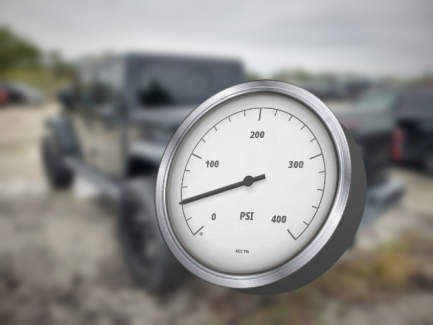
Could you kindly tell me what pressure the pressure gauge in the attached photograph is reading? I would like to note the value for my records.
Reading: 40 psi
